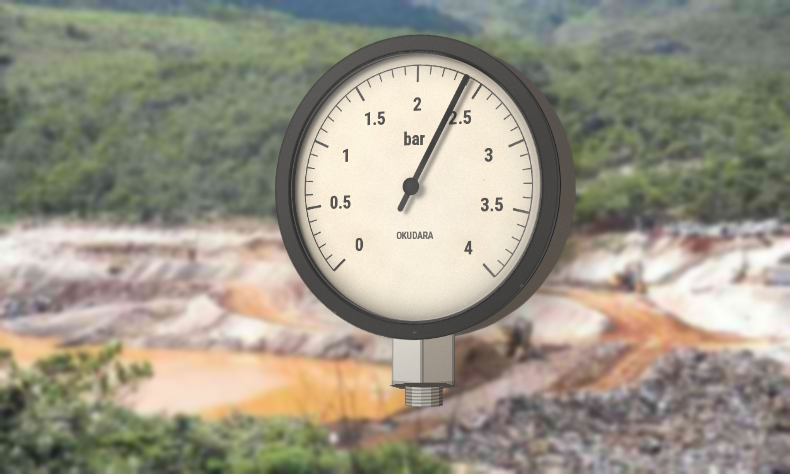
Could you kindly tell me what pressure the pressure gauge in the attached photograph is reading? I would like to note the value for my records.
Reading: 2.4 bar
